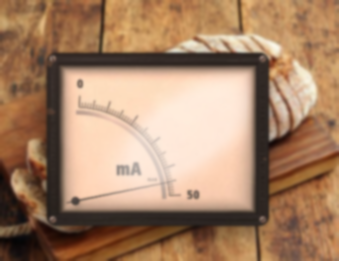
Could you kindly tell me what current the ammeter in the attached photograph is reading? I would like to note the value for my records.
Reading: 45 mA
